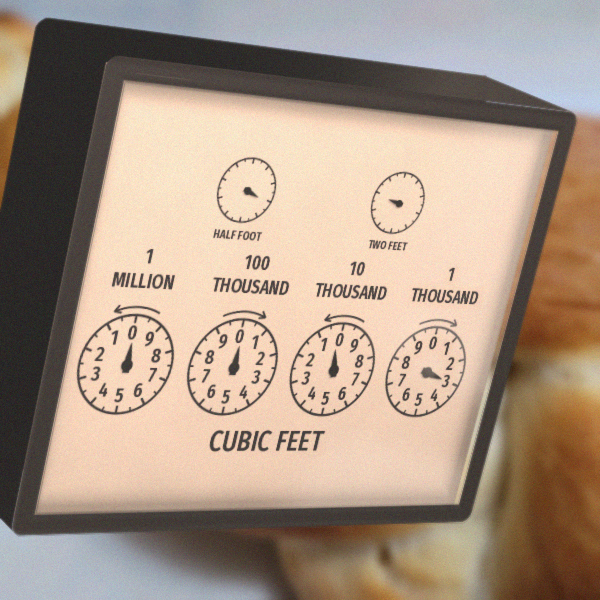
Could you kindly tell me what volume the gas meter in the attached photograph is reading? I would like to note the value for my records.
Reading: 300 ft³
